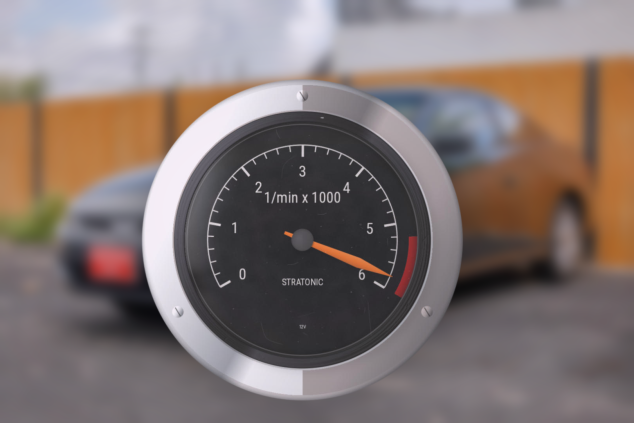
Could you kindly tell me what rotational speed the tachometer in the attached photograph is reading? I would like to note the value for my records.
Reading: 5800 rpm
